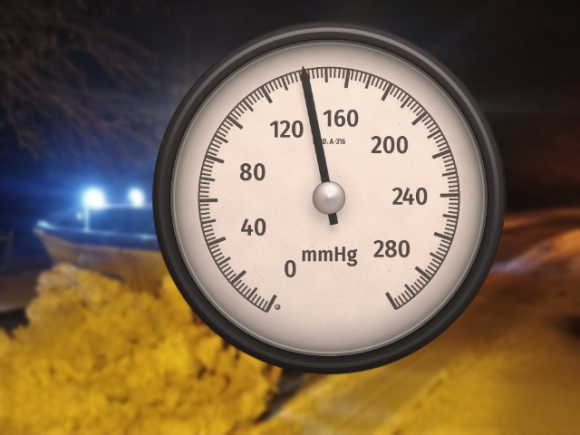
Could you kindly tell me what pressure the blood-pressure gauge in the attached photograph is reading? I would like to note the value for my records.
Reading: 140 mmHg
